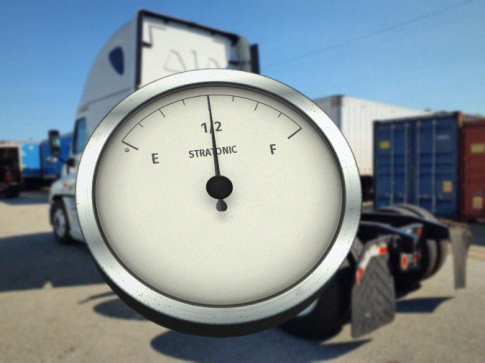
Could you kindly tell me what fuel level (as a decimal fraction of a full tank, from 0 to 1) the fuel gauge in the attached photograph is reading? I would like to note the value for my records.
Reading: 0.5
